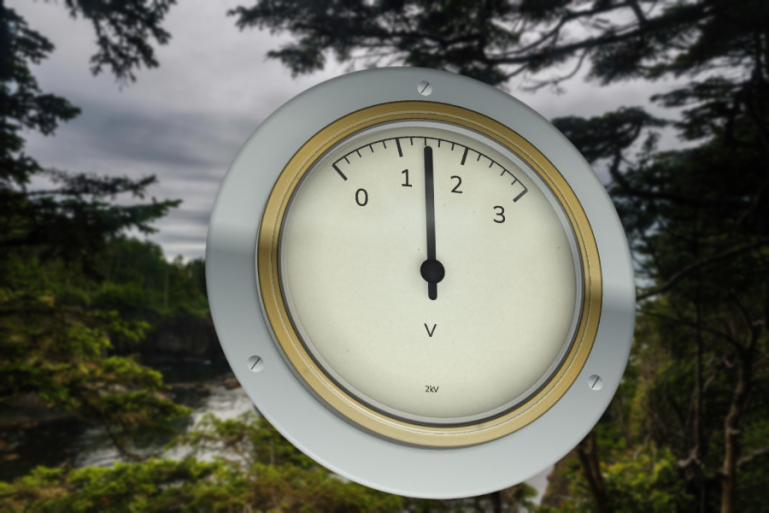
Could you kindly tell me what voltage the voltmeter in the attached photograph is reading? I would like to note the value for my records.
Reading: 1.4 V
